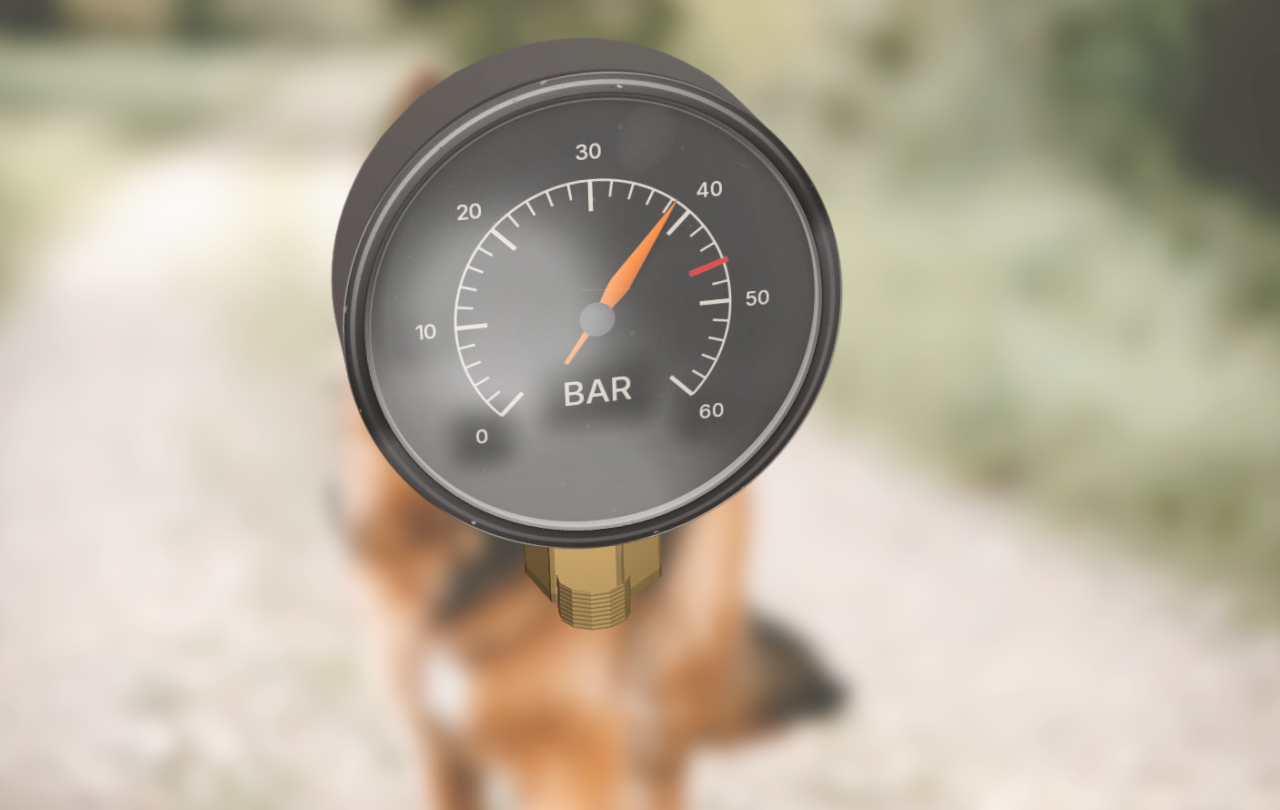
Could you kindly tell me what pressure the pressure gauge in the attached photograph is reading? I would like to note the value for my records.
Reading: 38 bar
